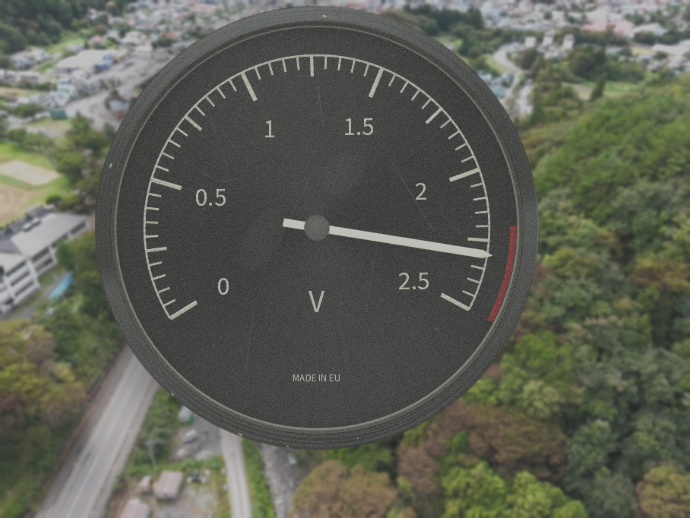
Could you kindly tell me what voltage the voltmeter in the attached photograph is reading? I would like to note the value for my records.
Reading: 2.3 V
